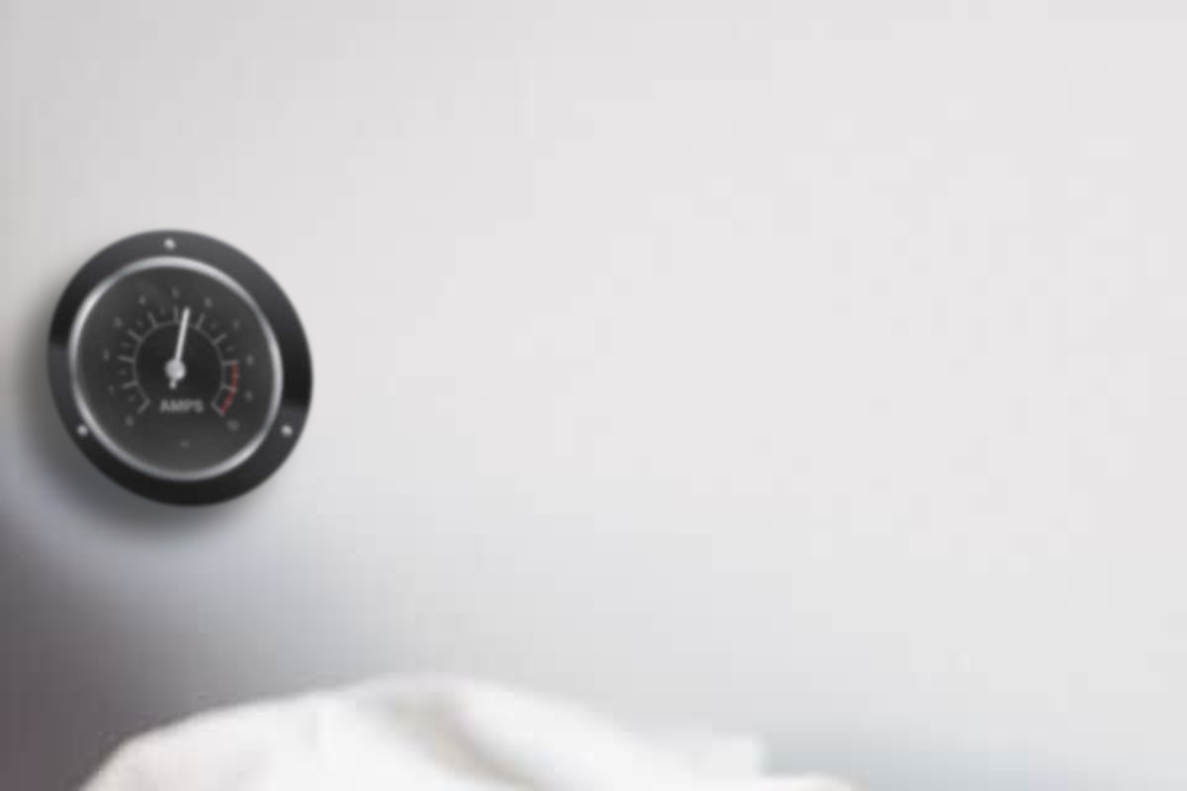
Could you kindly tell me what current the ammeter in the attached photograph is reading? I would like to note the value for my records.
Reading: 5.5 A
